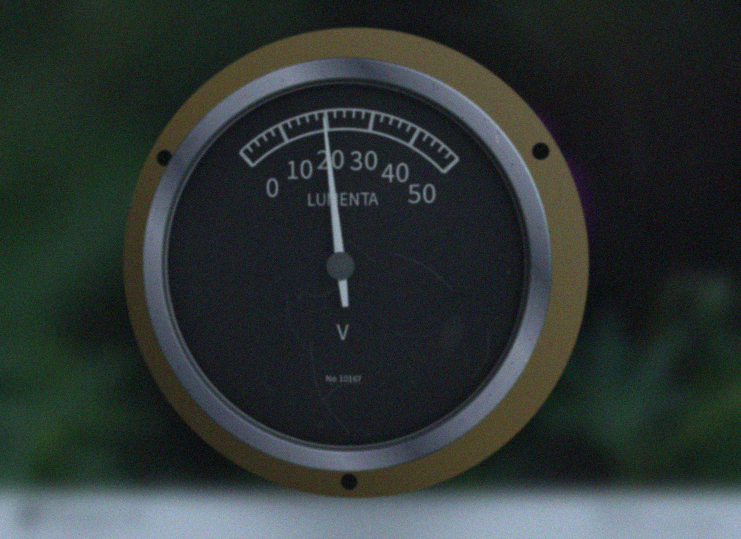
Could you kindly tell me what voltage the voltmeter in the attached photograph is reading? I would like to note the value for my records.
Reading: 20 V
